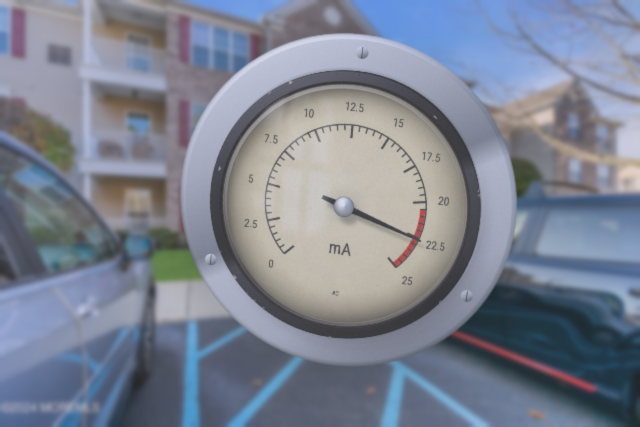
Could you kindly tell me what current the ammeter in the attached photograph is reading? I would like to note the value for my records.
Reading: 22.5 mA
